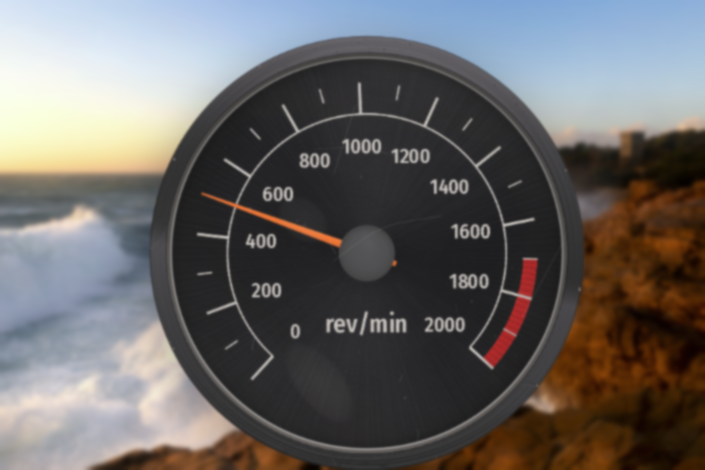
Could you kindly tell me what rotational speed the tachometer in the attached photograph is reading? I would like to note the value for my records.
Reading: 500 rpm
